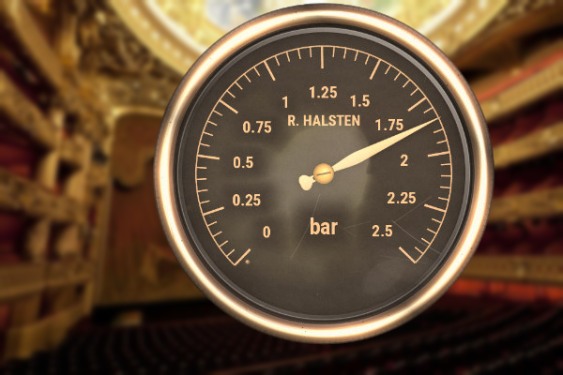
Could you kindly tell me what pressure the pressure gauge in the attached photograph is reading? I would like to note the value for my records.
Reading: 1.85 bar
